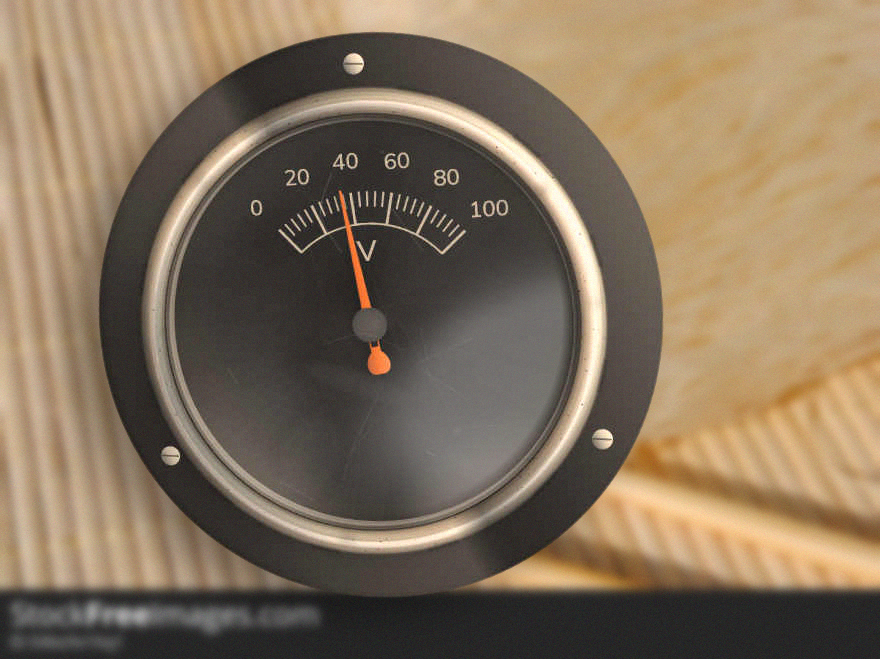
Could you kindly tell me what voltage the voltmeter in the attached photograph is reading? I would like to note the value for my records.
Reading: 36 V
